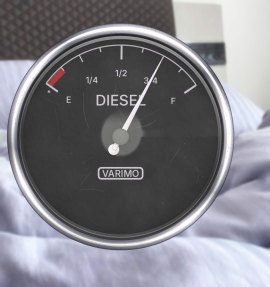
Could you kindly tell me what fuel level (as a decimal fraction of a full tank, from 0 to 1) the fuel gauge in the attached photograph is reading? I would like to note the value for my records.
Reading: 0.75
